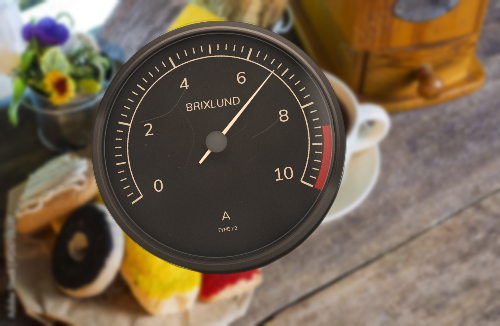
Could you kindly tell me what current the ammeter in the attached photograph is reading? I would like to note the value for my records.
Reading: 6.8 A
